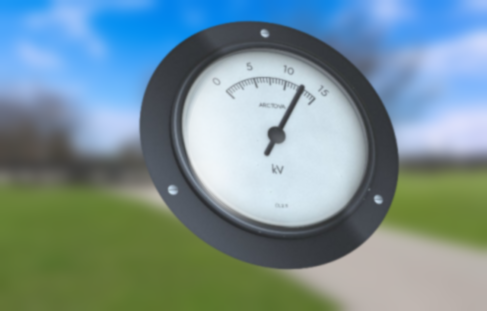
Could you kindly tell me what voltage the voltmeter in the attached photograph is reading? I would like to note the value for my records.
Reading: 12.5 kV
